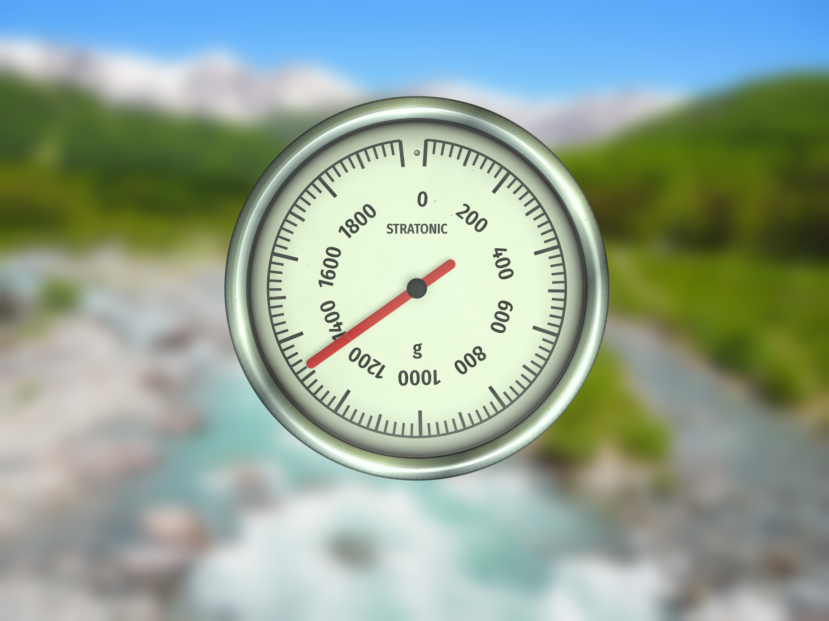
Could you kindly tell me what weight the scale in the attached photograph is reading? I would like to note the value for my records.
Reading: 1320 g
